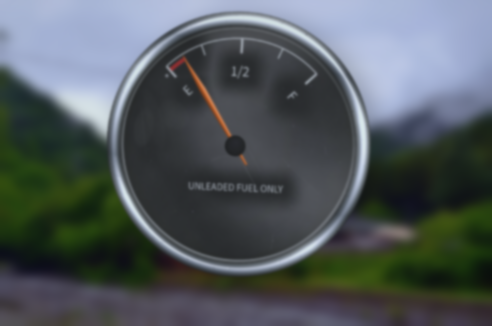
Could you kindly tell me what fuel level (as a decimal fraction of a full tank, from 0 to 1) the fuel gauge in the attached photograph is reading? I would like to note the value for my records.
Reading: 0.125
